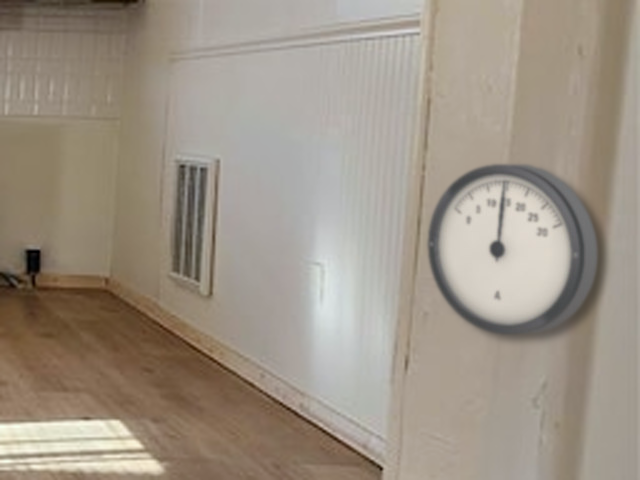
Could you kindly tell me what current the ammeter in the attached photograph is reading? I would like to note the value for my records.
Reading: 15 A
